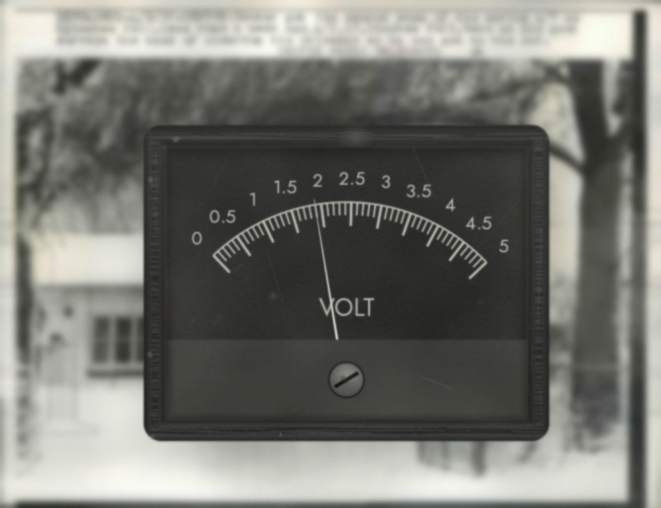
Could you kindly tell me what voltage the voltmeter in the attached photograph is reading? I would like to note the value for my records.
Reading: 1.9 V
